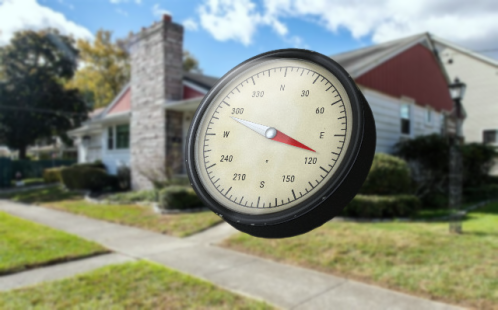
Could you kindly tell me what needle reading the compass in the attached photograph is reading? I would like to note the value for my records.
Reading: 110 °
